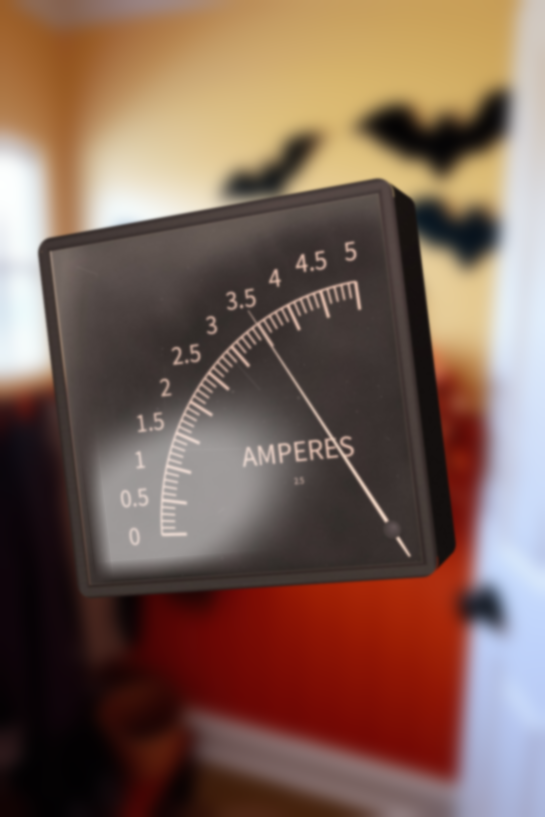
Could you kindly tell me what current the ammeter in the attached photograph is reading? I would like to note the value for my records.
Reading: 3.5 A
